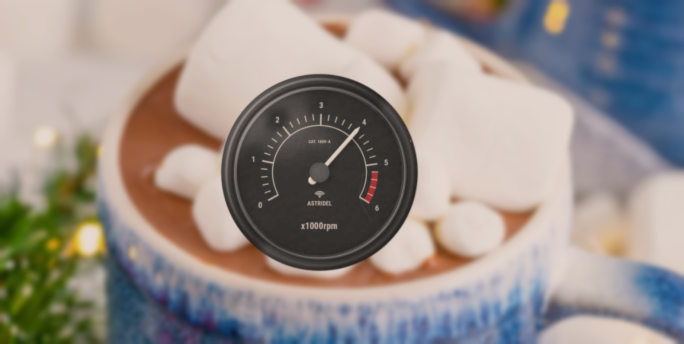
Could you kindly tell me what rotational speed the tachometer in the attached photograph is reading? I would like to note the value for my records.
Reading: 4000 rpm
